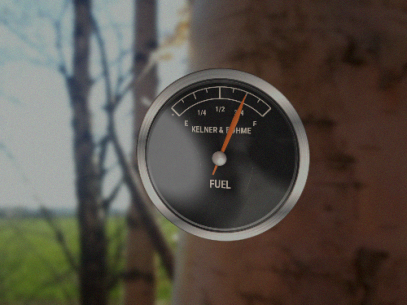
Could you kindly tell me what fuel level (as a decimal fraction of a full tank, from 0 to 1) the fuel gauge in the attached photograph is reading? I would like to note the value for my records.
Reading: 0.75
